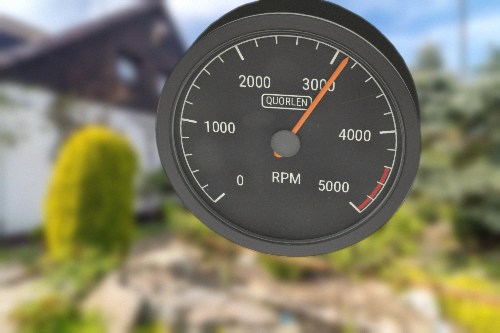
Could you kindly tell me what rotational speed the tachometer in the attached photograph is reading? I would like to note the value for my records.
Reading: 3100 rpm
